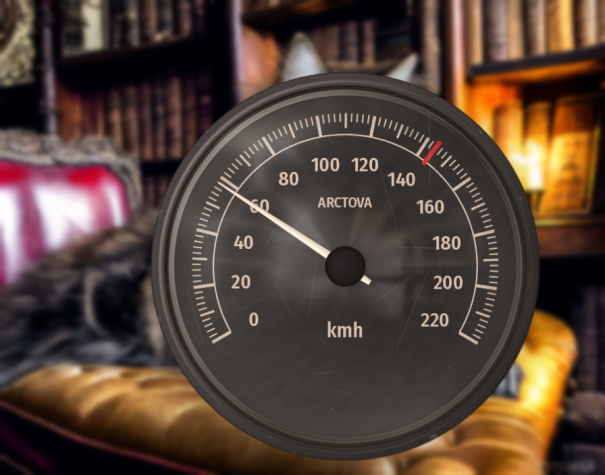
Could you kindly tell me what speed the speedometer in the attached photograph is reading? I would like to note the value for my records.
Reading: 58 km/h
